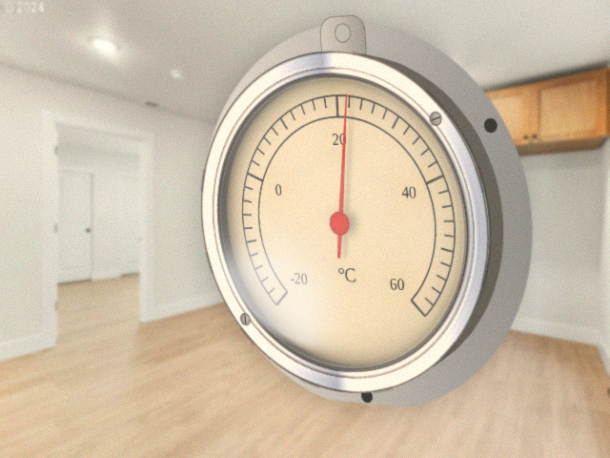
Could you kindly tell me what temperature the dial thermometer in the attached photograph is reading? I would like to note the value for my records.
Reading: 22 °C
